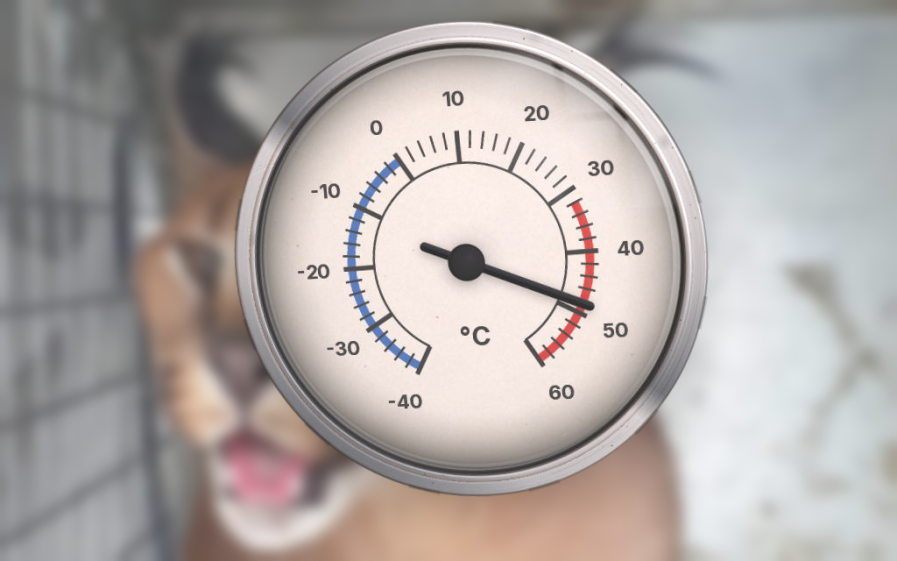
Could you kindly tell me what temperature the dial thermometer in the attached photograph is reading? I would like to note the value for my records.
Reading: 48 °C
